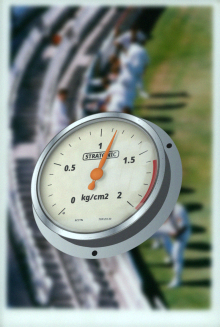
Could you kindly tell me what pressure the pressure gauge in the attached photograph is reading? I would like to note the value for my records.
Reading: 1.15 kg/cm²
